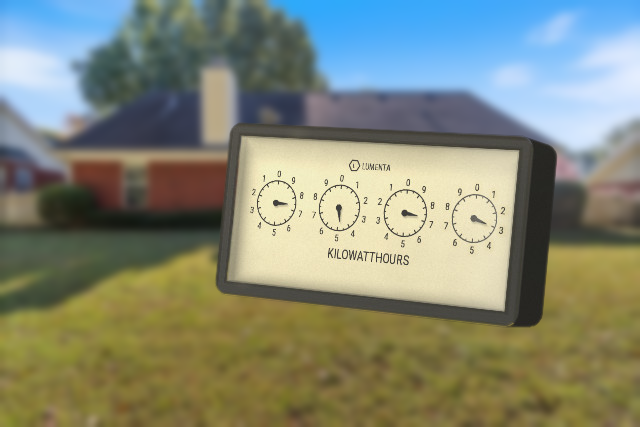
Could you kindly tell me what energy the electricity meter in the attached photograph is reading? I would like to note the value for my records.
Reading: 7473 kWh
